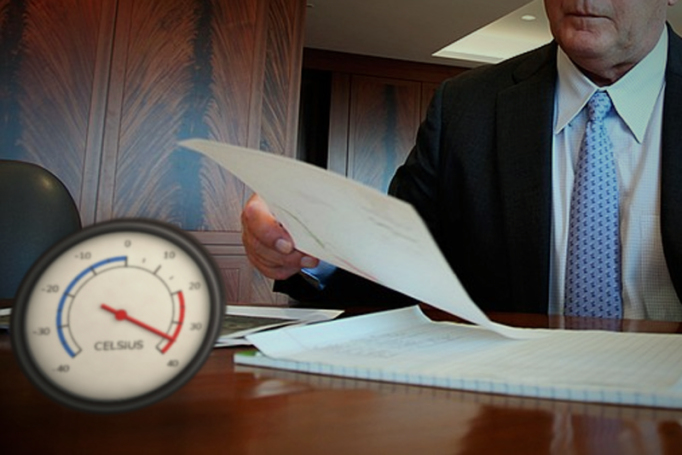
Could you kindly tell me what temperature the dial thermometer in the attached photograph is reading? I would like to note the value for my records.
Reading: 35 °C
